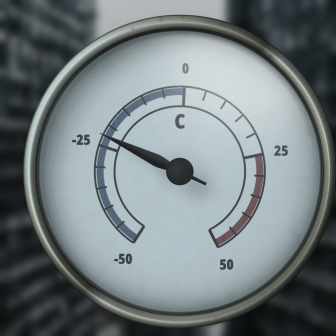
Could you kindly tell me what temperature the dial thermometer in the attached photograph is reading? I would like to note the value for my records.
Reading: -22.5 °C
